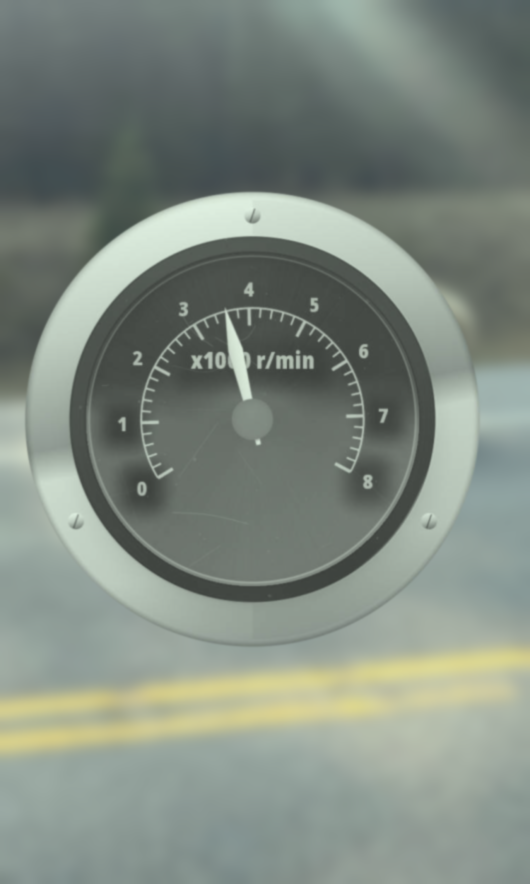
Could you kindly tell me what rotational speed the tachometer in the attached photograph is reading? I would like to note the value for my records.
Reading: 3600 rpm
